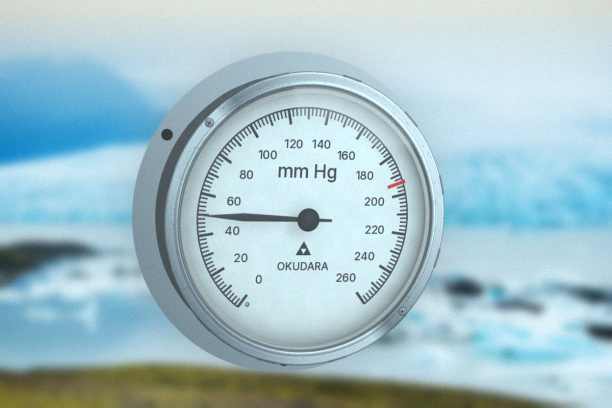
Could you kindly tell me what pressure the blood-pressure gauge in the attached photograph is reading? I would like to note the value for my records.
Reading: 50 mmHg
